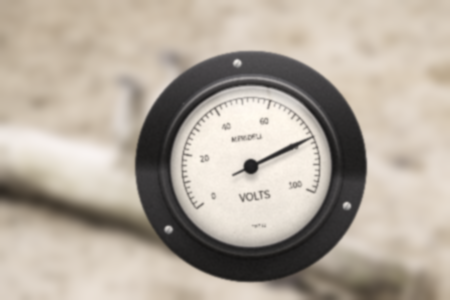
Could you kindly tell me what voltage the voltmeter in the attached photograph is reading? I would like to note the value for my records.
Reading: 80 V
